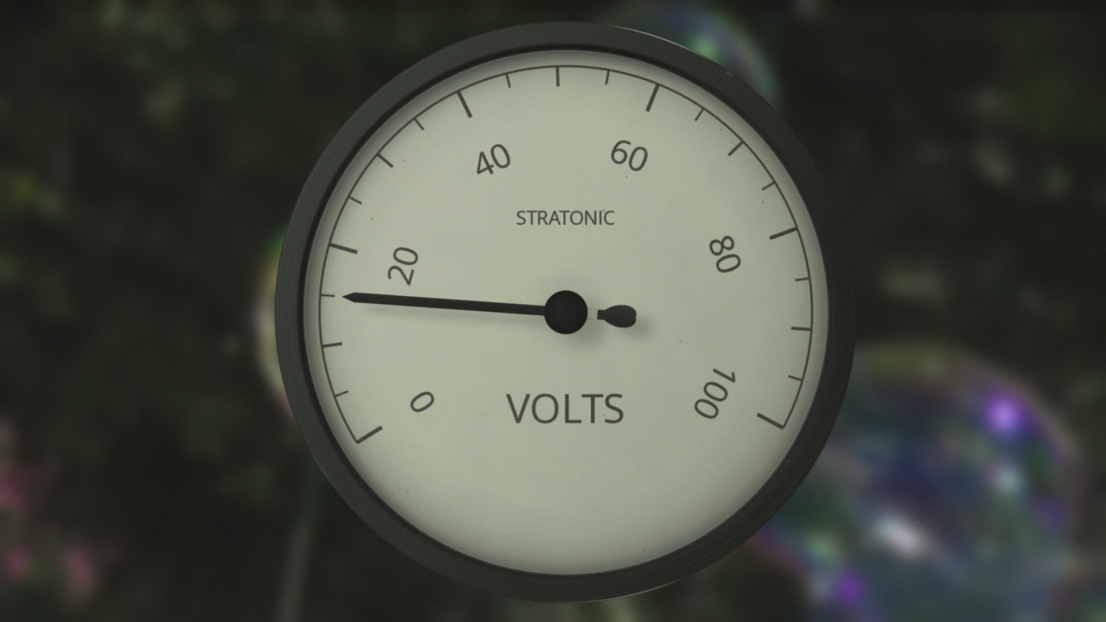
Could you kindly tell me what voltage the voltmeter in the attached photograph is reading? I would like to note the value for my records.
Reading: 15 V
